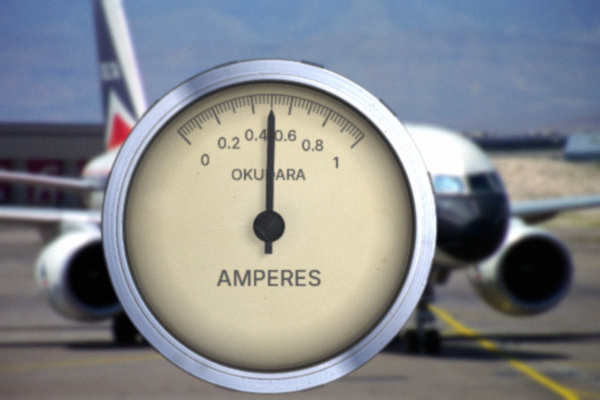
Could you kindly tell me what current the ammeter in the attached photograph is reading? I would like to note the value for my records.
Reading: 0.5 A
